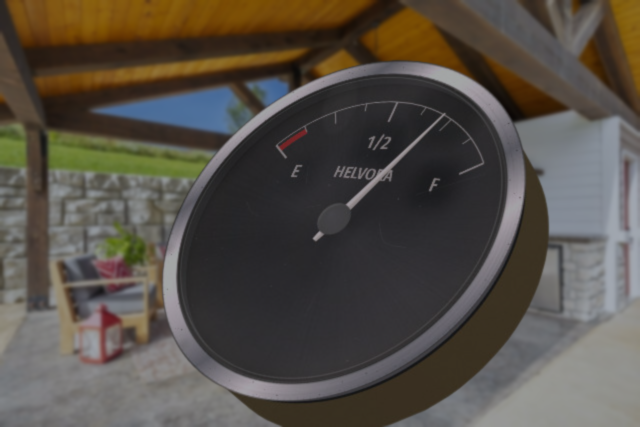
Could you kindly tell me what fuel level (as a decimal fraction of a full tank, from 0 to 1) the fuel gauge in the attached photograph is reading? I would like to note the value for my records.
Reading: 0.75
